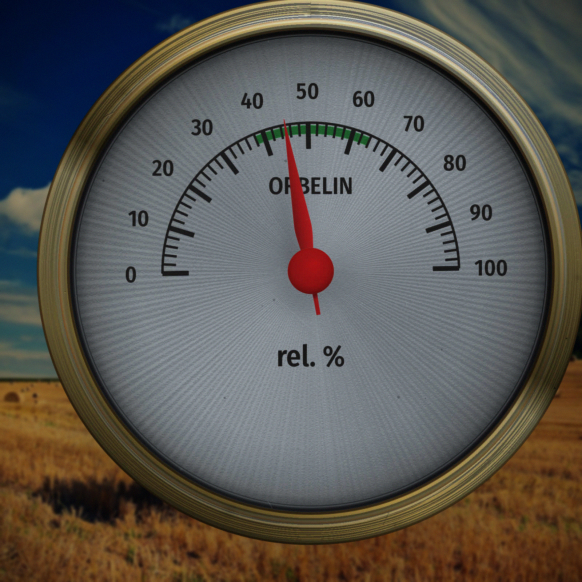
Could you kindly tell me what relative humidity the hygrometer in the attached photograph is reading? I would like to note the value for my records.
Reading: 45 %
